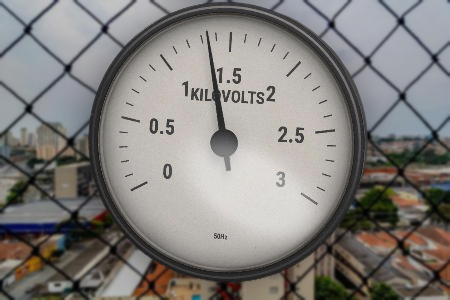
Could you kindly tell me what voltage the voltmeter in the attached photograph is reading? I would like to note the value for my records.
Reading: 1.35 kV
